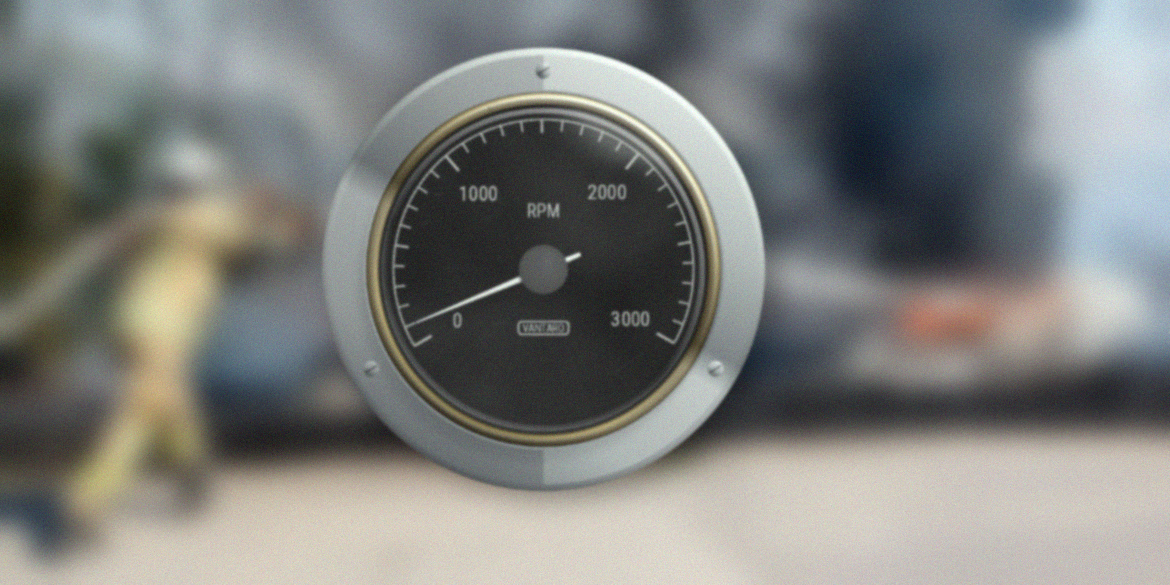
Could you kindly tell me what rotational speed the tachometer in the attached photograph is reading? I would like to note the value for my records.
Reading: 100 rpm
